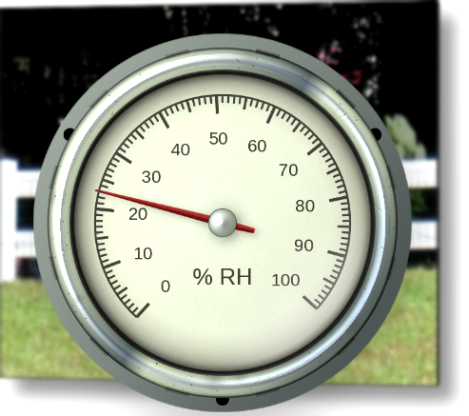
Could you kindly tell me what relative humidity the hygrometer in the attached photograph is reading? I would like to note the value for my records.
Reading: 23 %
